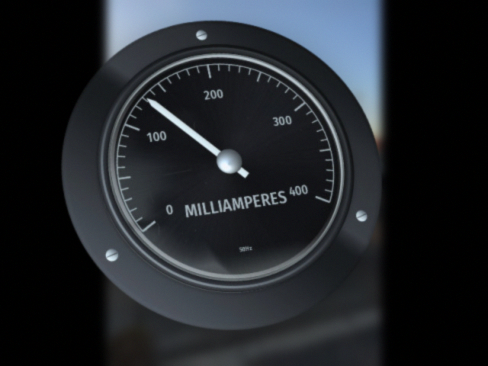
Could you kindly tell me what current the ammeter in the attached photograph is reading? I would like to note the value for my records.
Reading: 130 mA
